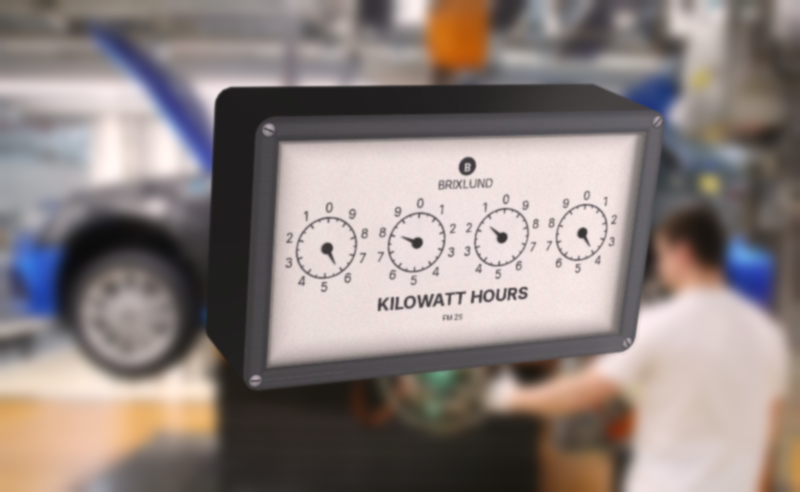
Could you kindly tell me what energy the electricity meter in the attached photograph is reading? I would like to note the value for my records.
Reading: 5814 kWh
